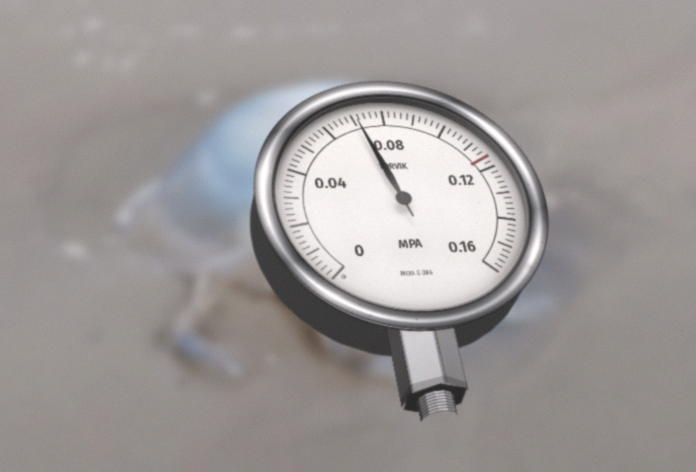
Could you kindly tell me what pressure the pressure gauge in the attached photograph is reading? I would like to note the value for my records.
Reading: 0.07 MPa
